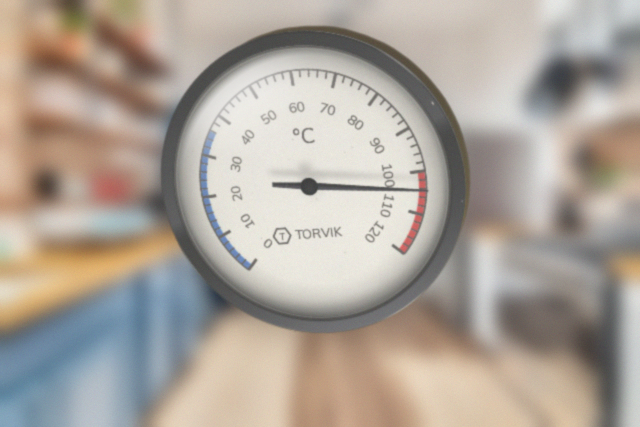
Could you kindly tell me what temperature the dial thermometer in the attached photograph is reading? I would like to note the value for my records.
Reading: 104 °C
